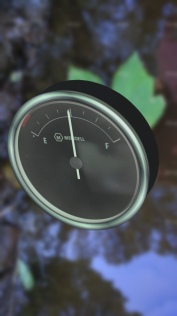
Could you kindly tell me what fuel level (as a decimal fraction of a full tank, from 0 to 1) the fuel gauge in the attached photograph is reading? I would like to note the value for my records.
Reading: 0.5
